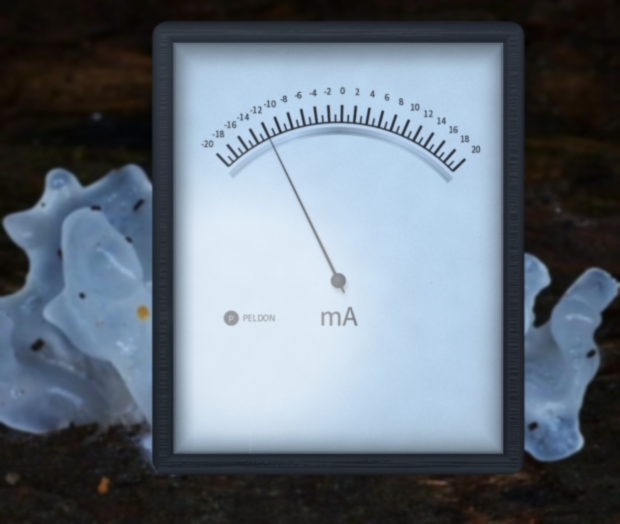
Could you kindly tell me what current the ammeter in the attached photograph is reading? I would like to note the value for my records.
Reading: -12 mA
